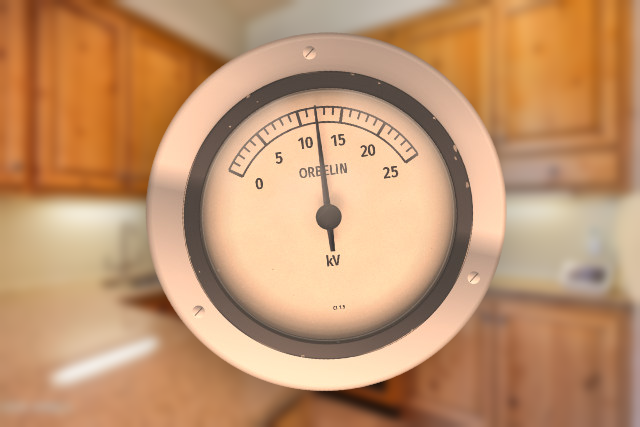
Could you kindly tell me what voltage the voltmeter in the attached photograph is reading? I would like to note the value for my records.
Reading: 12 kV
